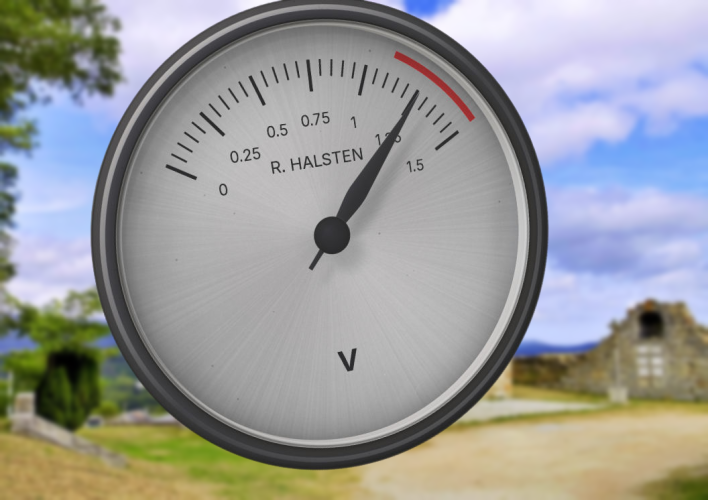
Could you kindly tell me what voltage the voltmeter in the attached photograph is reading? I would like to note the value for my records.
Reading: 1.25 V
